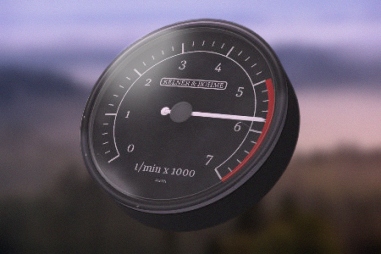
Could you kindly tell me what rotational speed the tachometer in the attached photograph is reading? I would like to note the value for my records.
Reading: 5800 rpm
